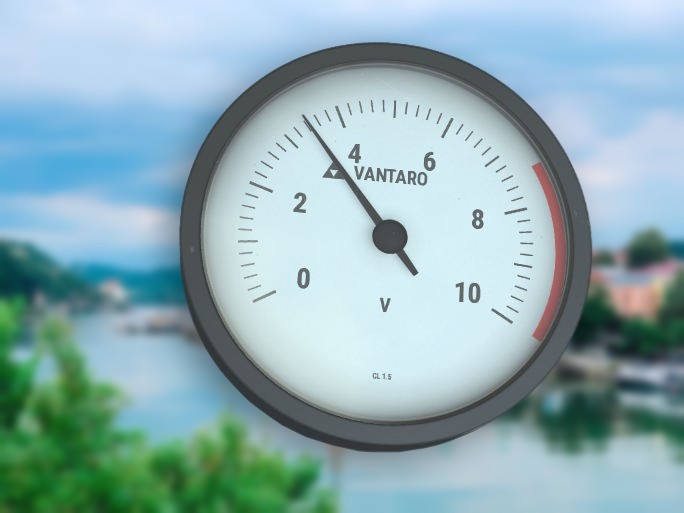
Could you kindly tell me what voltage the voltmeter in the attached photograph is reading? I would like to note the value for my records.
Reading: 3.4 V
